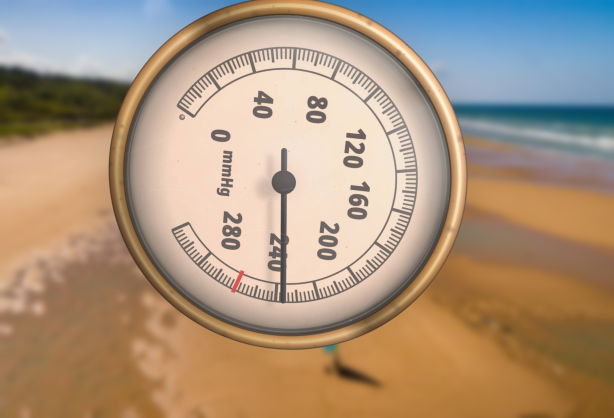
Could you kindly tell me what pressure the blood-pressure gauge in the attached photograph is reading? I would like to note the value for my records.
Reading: 236 mmHg
